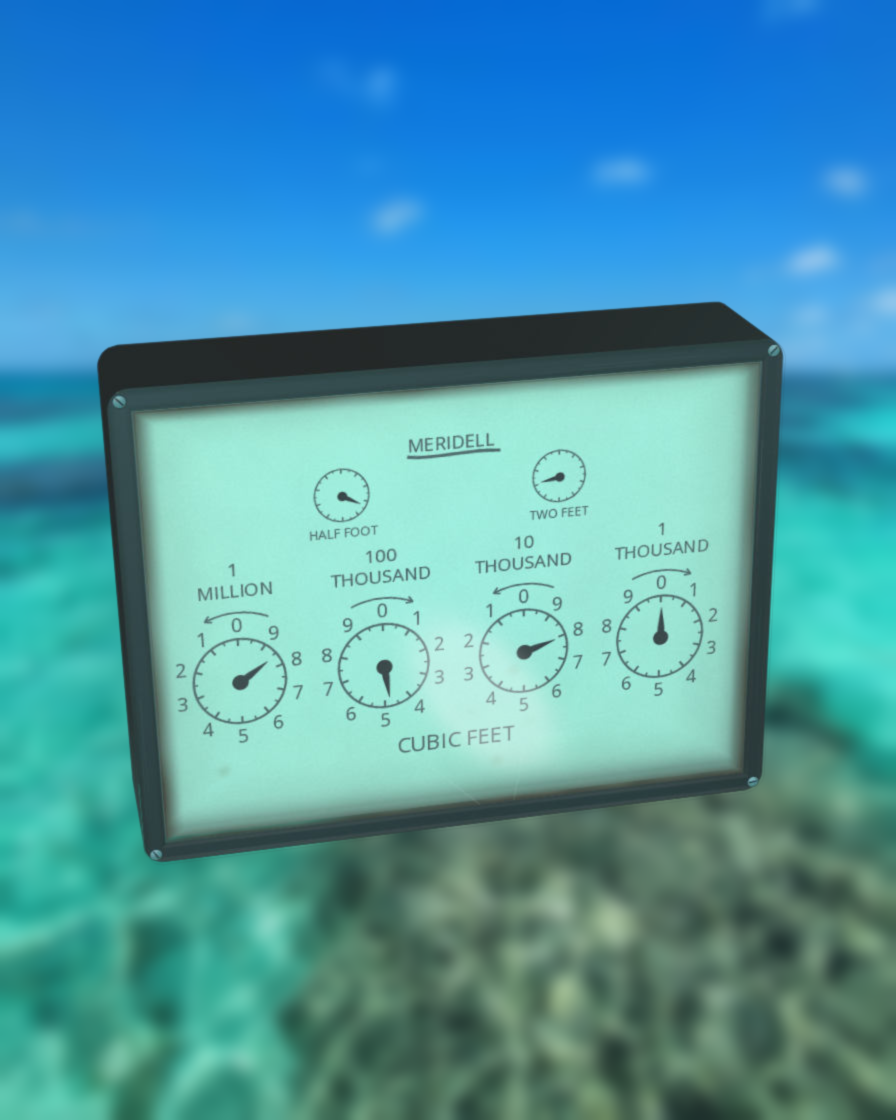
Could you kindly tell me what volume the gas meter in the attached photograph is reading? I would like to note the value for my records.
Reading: 848000 ft³
